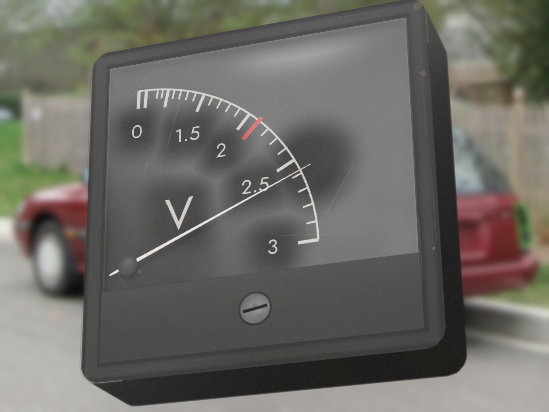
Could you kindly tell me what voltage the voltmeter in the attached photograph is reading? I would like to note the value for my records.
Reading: 2.6 V
